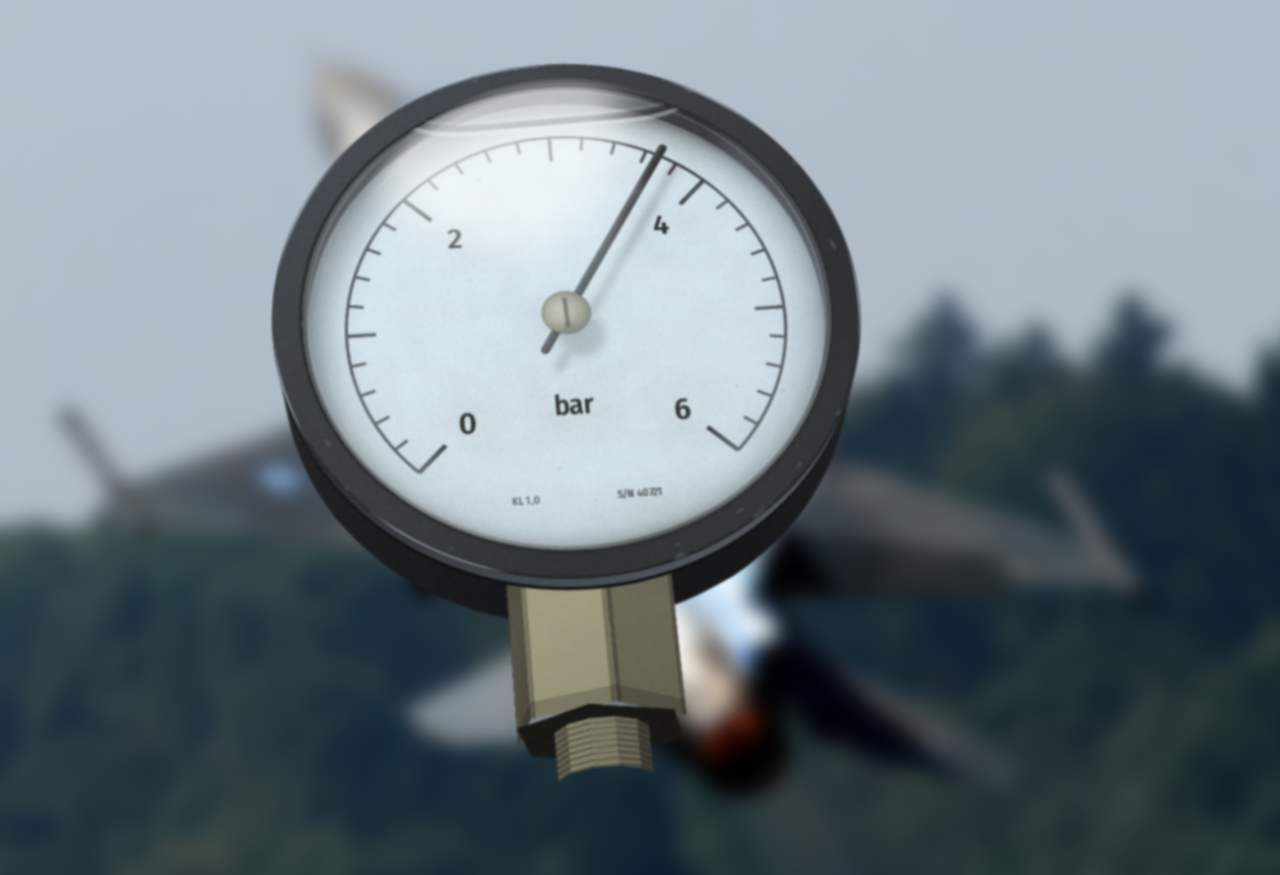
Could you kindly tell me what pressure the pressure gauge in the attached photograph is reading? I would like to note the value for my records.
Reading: 3.7 bar
